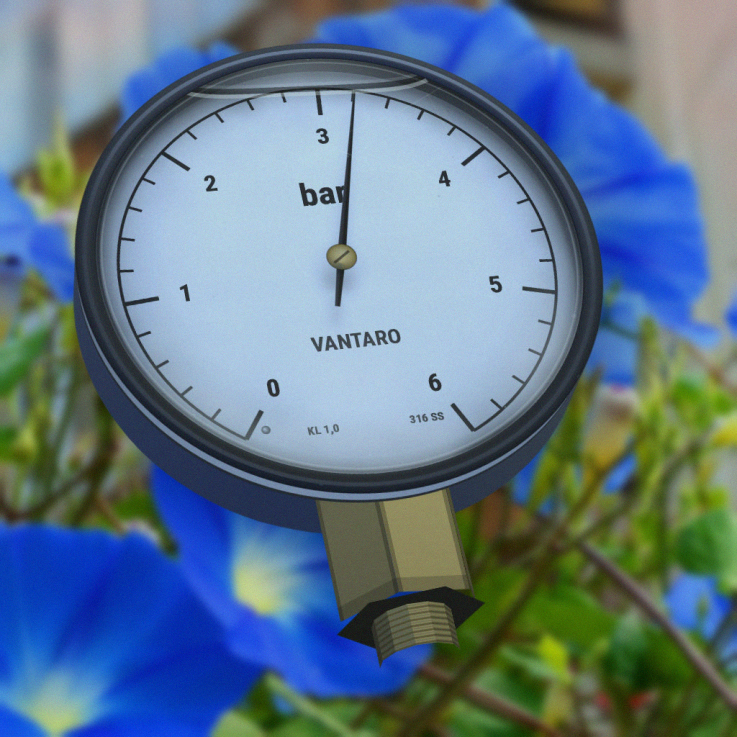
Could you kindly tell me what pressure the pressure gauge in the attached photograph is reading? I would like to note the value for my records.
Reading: 3.2 bar
